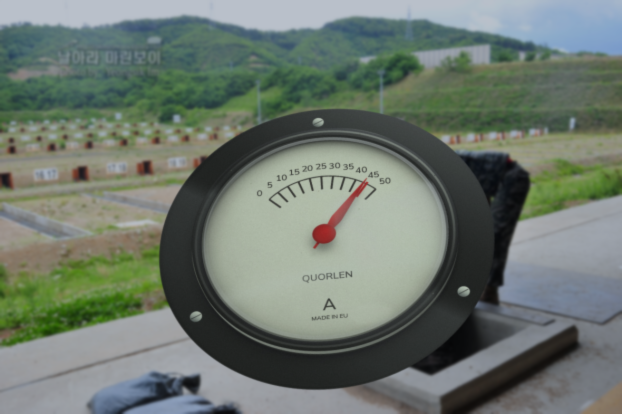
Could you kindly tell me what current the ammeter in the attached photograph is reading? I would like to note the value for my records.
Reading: 45 A
